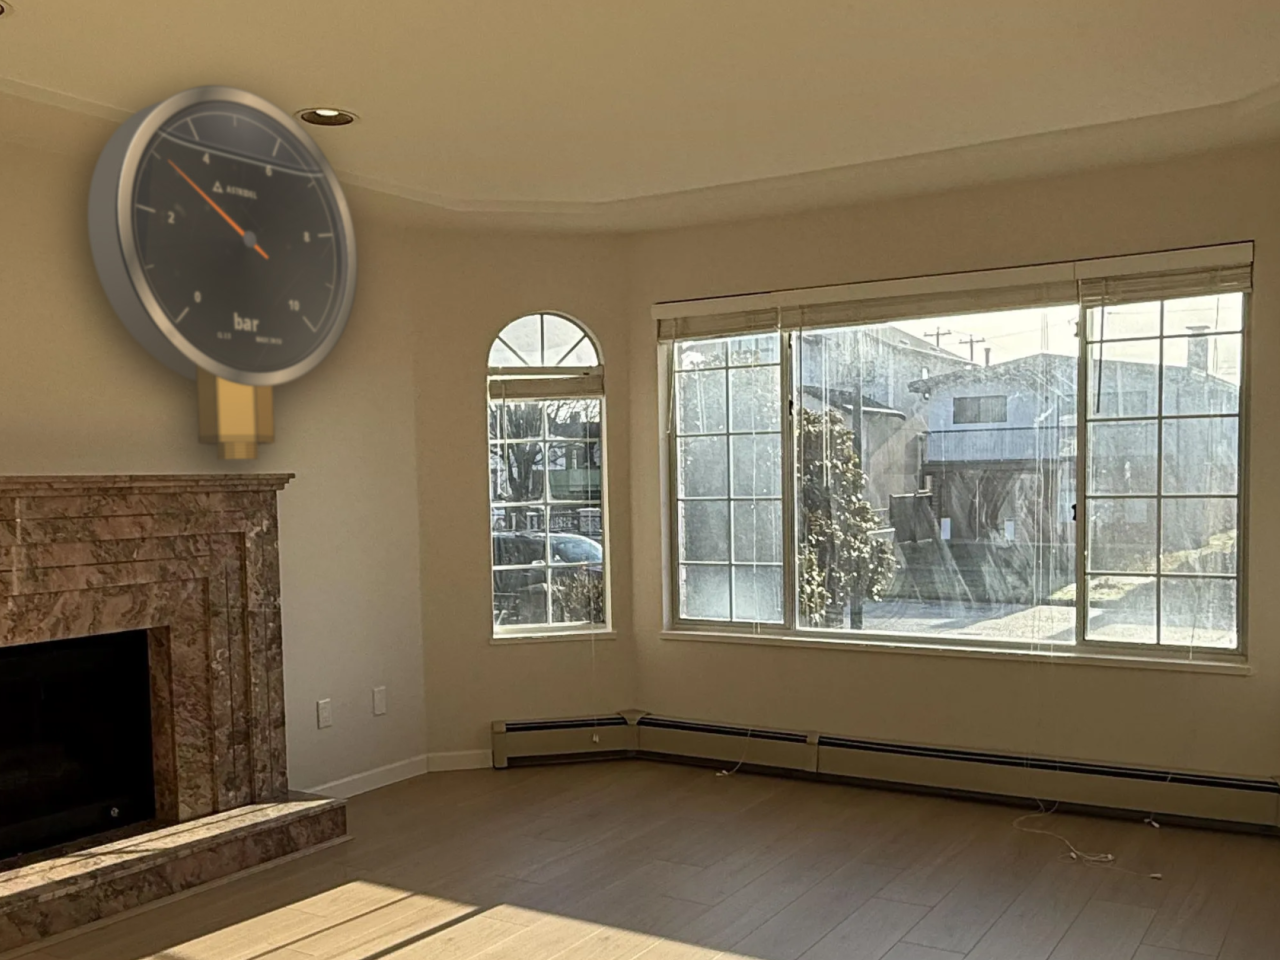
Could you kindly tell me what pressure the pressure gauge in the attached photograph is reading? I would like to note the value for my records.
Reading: 3 bar
